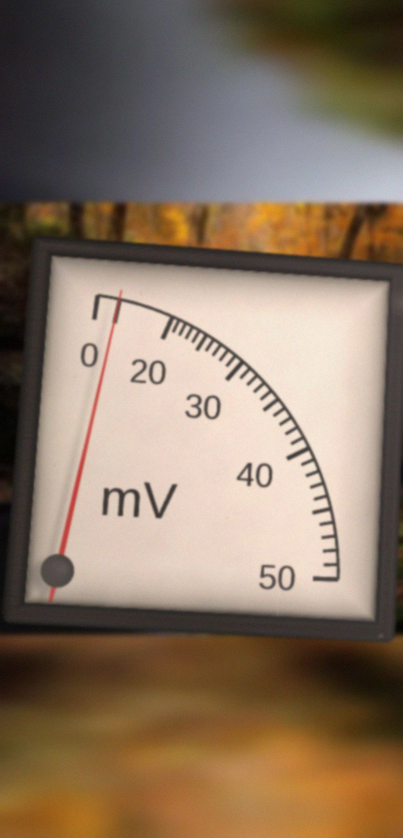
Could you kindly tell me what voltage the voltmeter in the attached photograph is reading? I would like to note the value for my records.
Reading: 10 mV
